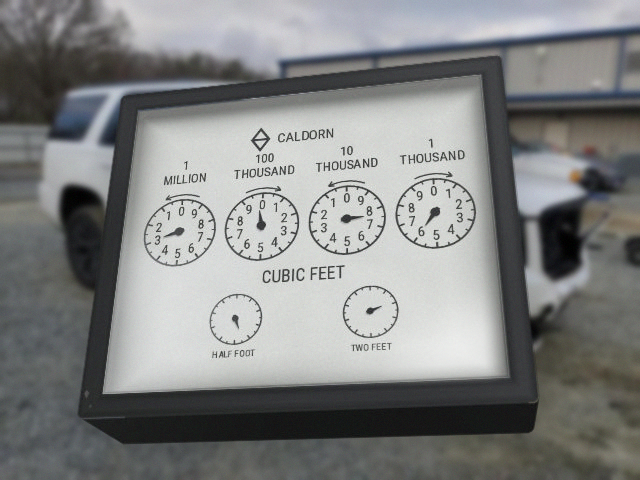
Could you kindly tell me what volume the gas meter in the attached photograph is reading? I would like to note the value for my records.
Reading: 297600 ft³
